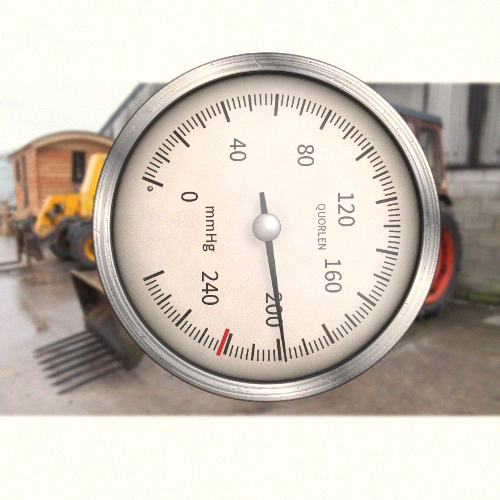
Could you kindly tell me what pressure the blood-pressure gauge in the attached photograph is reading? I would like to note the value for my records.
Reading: 198 mmHg
